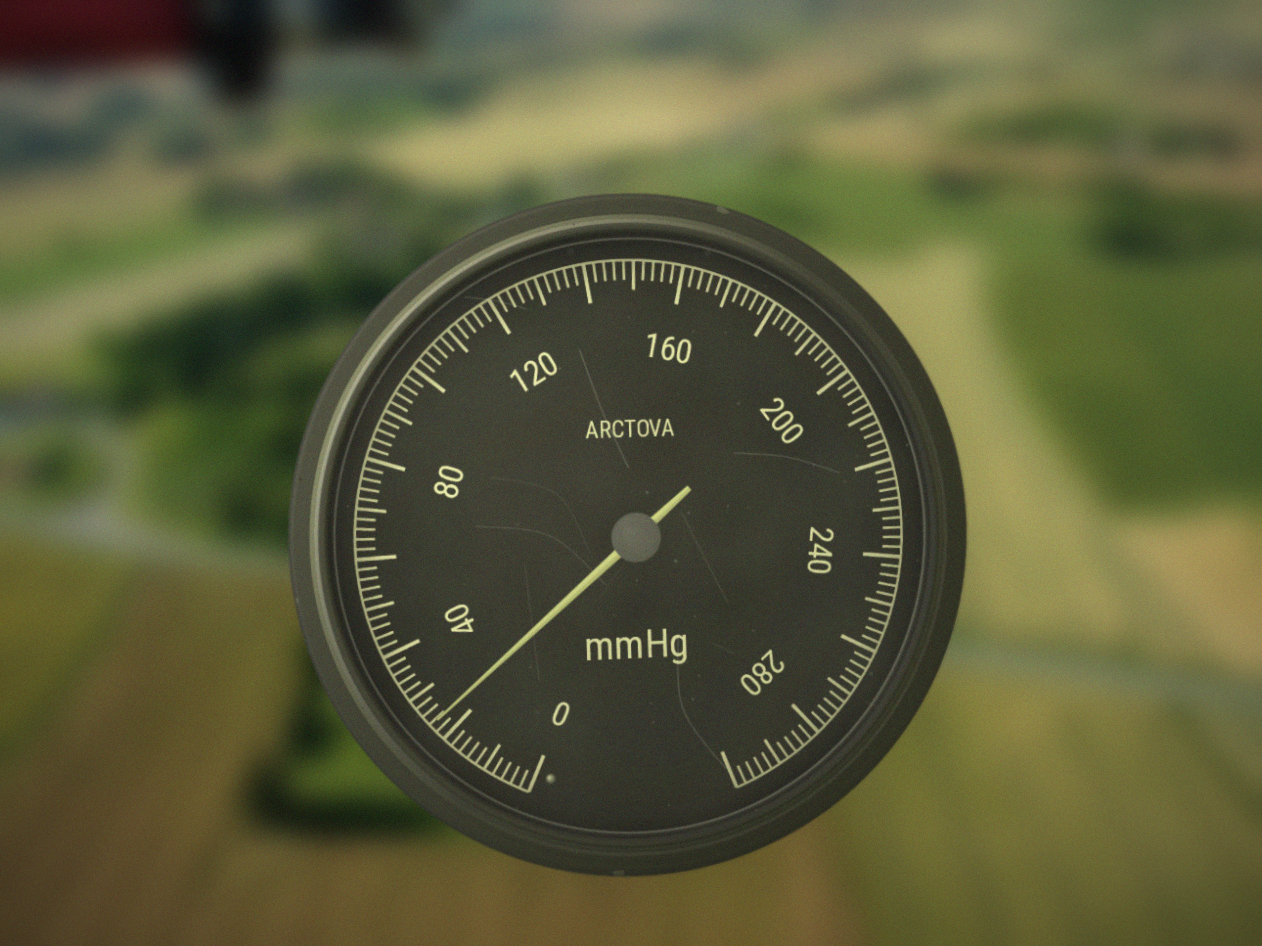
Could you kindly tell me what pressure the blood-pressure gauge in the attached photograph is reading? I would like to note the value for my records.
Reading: 24 mmHg
